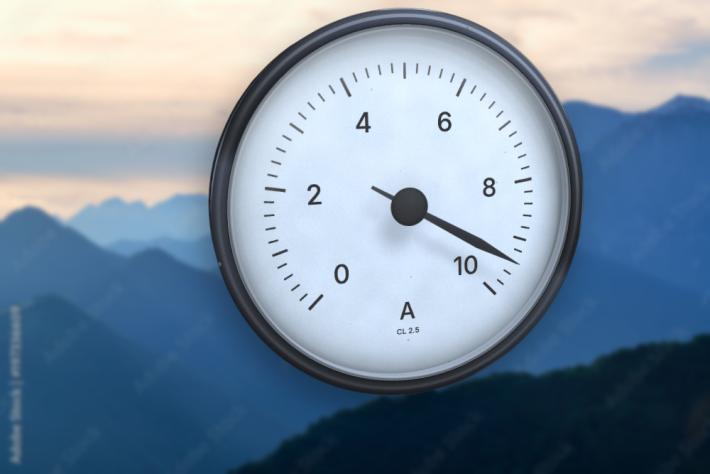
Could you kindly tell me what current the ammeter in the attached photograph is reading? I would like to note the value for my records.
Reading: 9.4 A
